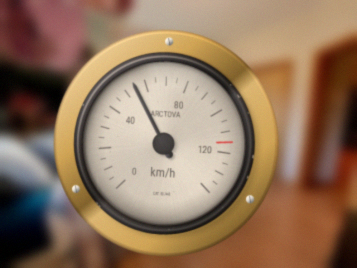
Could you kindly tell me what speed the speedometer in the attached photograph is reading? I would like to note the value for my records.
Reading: 55 km/h
